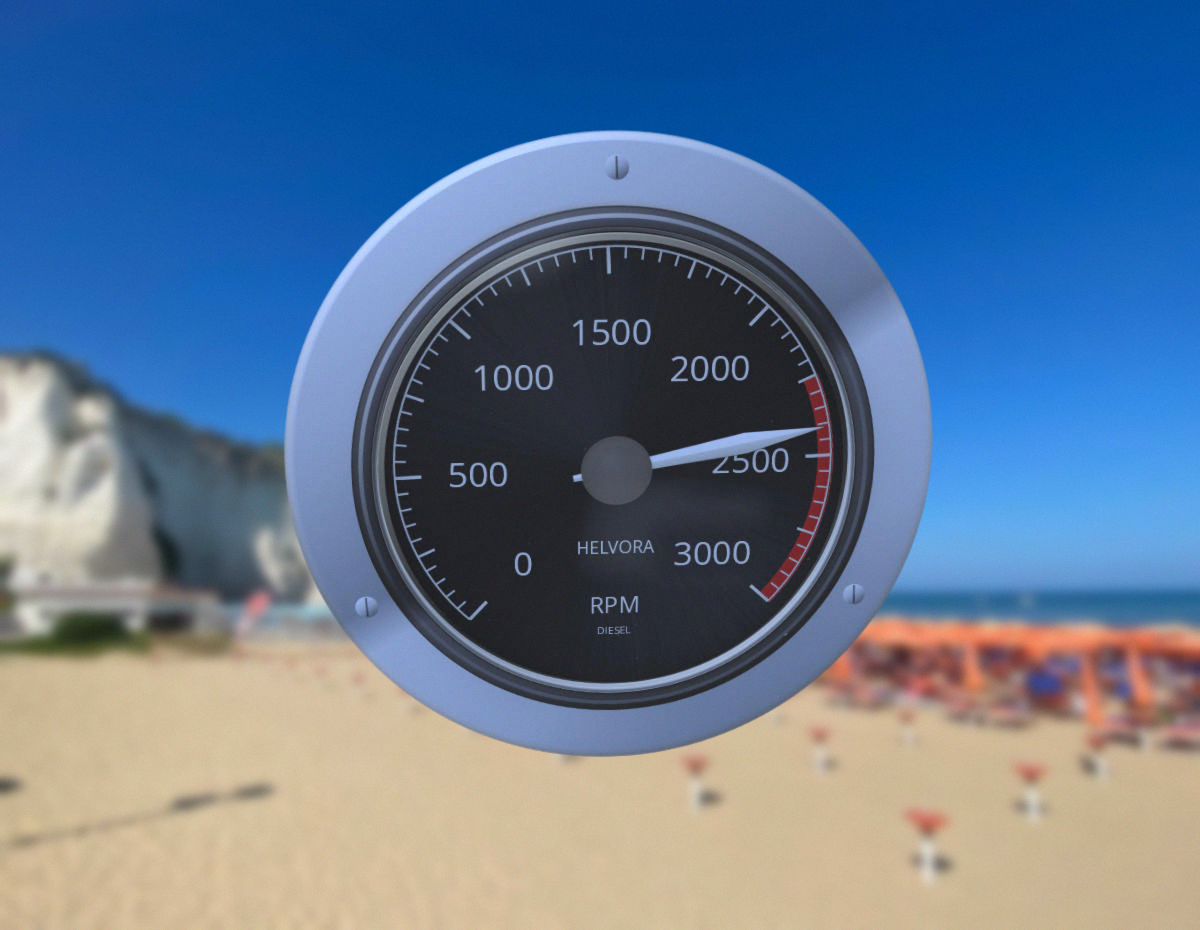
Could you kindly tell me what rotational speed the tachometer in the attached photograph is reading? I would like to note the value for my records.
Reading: 2400 rpm
